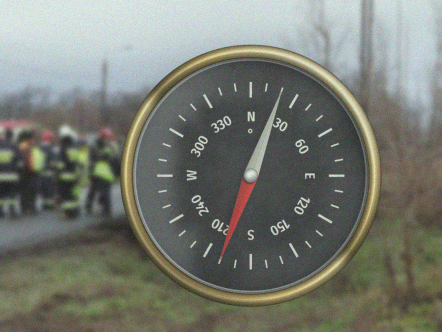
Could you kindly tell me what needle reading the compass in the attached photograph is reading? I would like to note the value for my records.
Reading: 200 °
